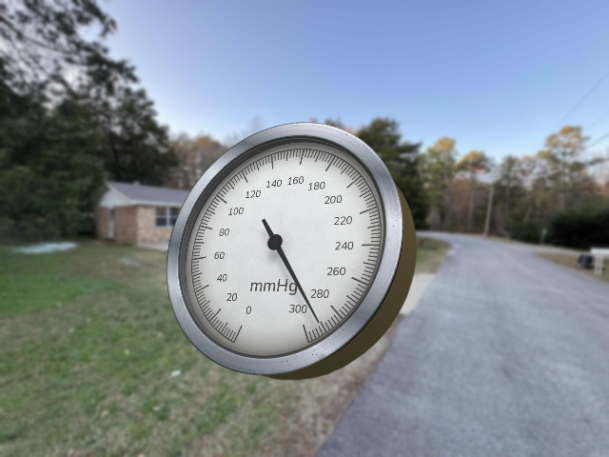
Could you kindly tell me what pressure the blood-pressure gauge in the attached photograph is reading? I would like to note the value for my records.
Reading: 290 mmHg
